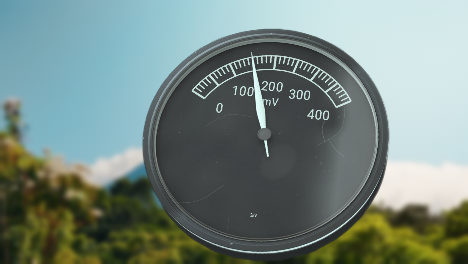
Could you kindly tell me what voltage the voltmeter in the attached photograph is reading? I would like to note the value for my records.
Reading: 150 mV
